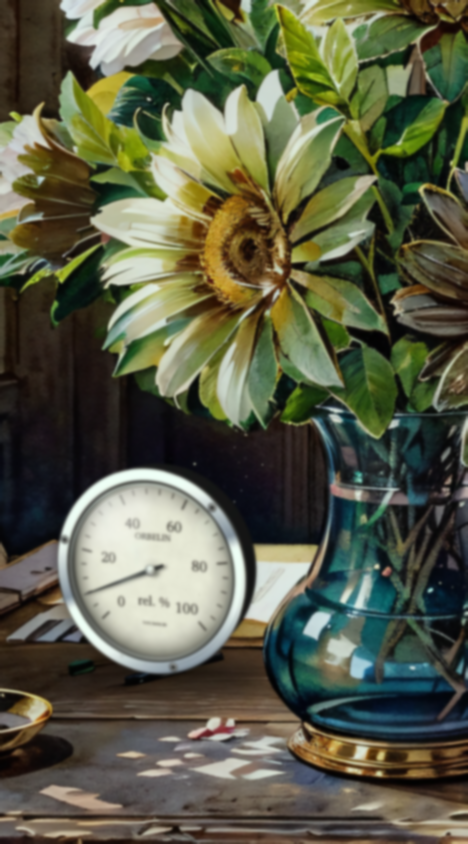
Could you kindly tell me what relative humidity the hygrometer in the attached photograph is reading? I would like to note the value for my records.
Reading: 8 %
